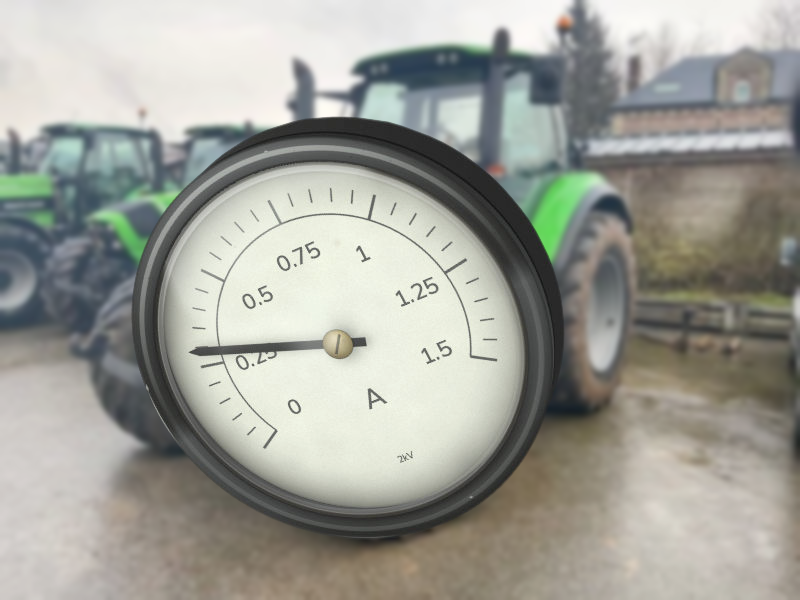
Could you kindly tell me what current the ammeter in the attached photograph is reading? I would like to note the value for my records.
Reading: 0.3 A
